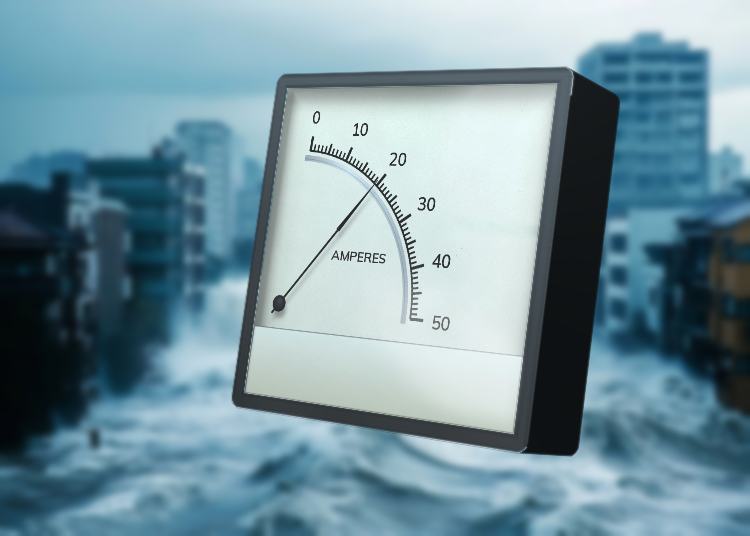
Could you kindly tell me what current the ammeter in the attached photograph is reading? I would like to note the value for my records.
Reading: 20 A
